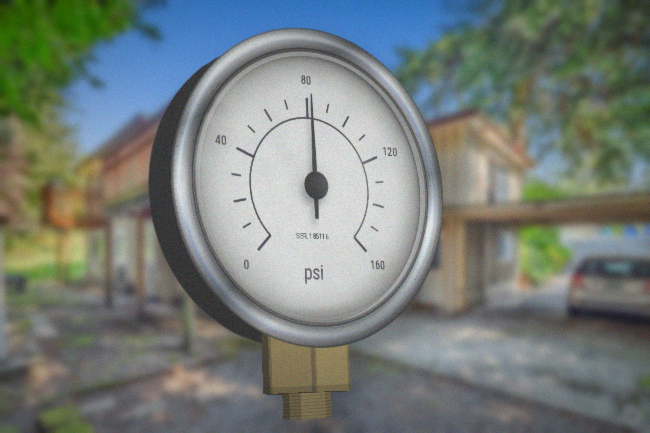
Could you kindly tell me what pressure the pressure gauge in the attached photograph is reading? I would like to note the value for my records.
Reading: 80 psi
